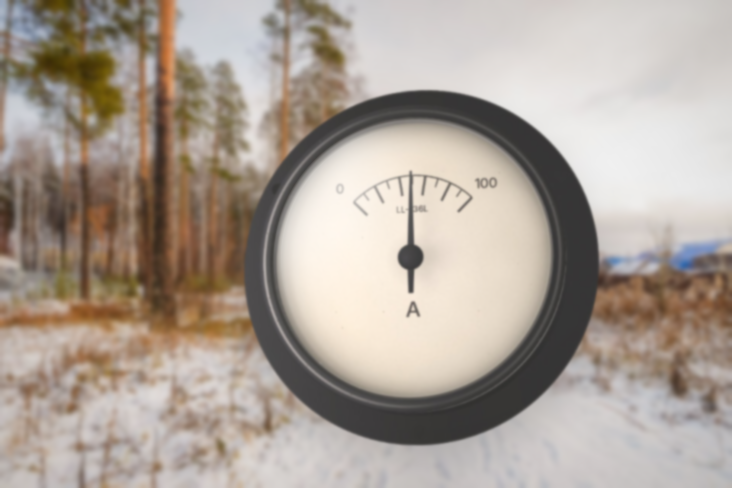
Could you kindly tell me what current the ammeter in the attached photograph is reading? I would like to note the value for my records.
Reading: 50 A
